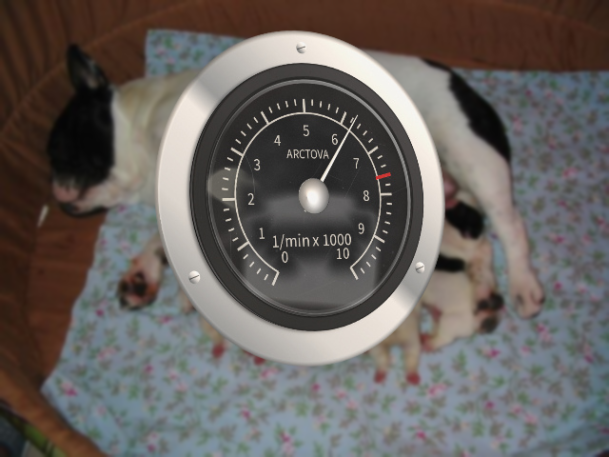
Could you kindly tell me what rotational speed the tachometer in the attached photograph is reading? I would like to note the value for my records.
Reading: 6200 rpm
